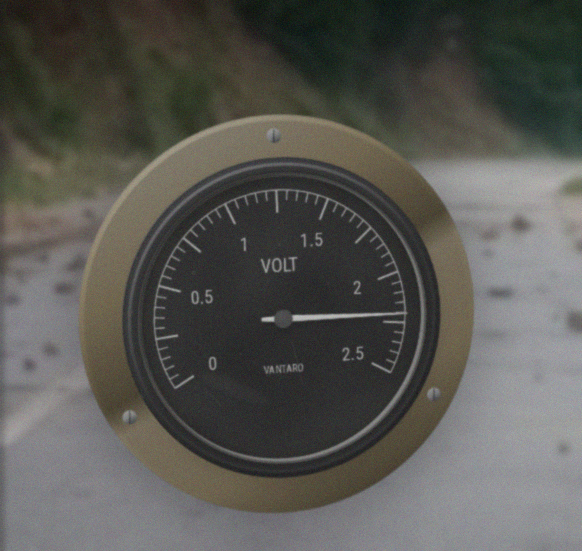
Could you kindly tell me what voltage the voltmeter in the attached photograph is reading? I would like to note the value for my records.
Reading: 2.2 V
